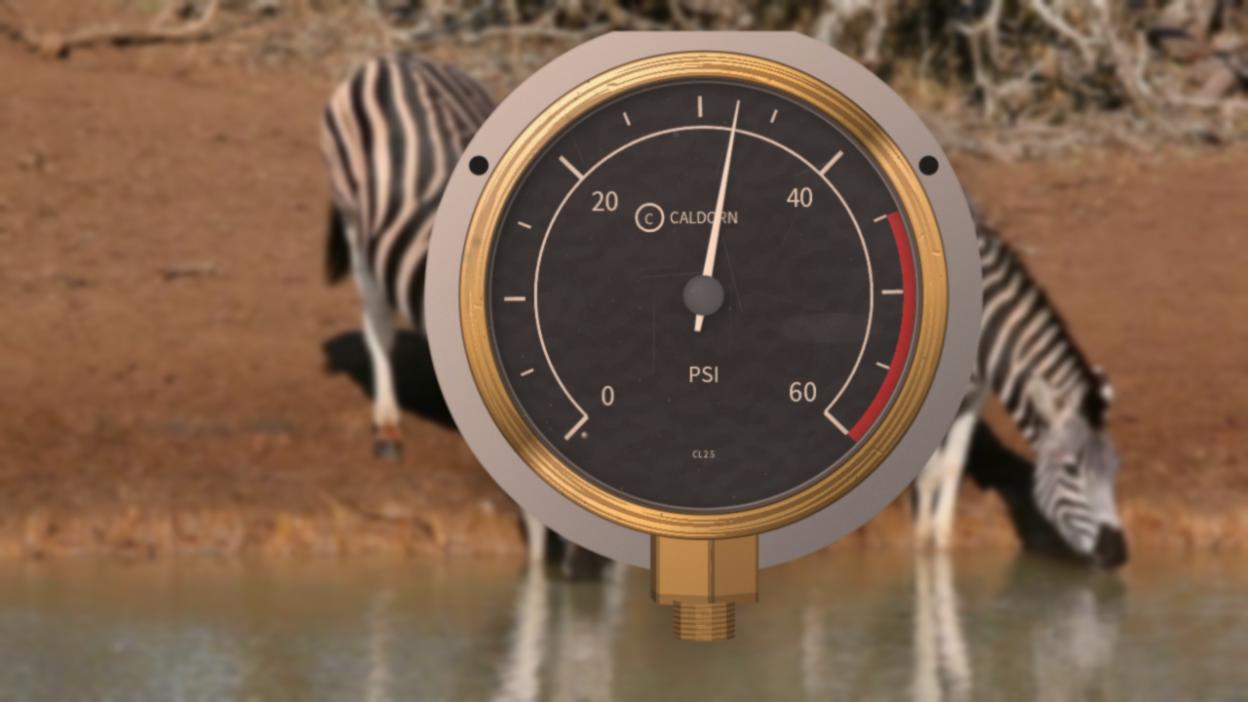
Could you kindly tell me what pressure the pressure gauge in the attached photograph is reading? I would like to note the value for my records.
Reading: 32.5 psi
